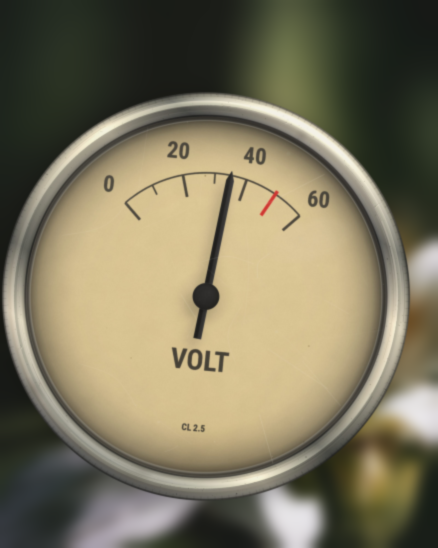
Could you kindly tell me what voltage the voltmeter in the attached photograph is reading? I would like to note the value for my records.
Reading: 35 V
